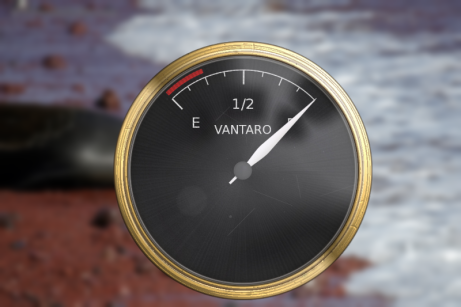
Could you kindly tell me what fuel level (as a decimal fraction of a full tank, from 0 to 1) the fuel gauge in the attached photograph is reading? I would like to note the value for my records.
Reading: 1
